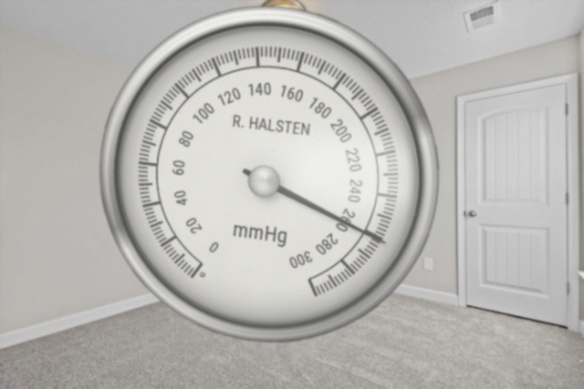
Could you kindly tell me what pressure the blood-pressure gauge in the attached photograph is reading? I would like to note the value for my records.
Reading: 260 mmHg
